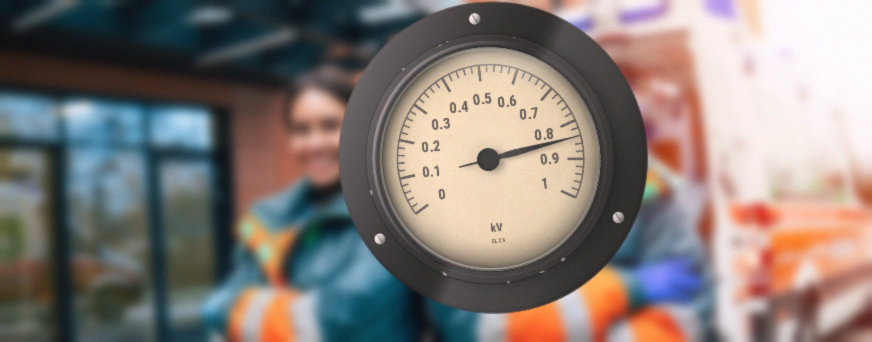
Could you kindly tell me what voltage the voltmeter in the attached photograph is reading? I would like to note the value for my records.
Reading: 0.84 kV
